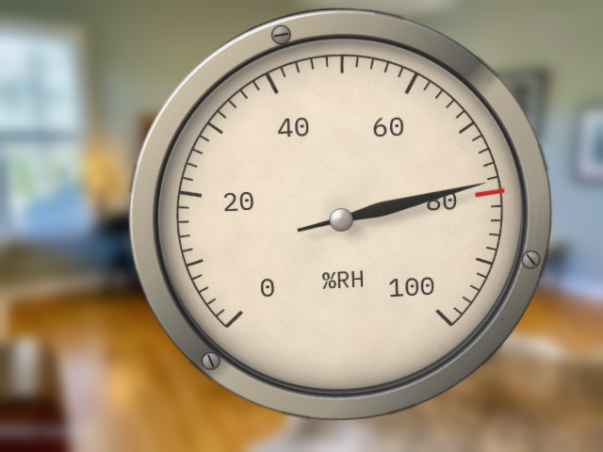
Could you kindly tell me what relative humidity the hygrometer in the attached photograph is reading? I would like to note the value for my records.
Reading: 78 %
